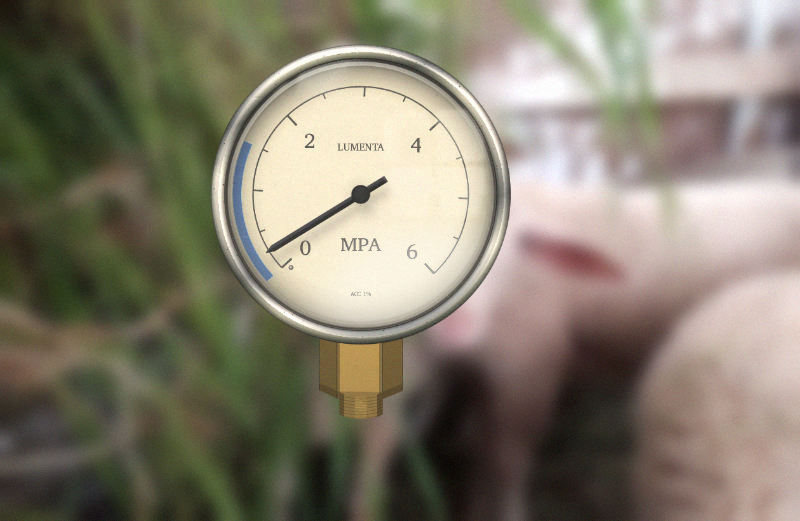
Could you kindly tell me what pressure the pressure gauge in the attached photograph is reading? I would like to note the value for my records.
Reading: 0.25 MPa
